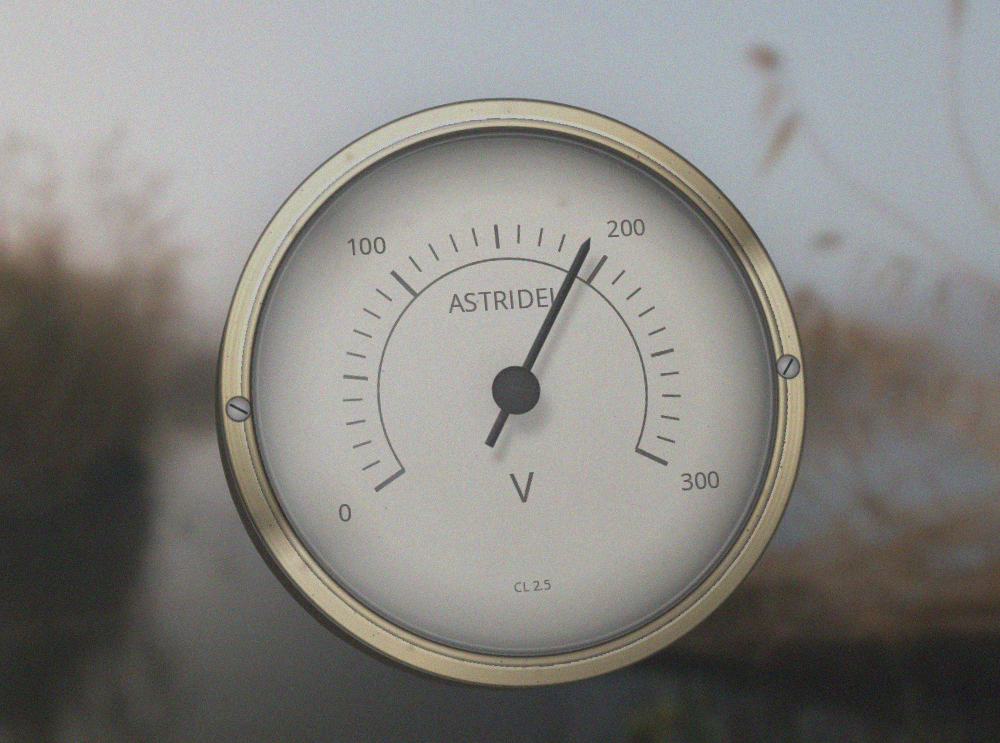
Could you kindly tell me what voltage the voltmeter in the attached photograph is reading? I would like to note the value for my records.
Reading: 190 V
